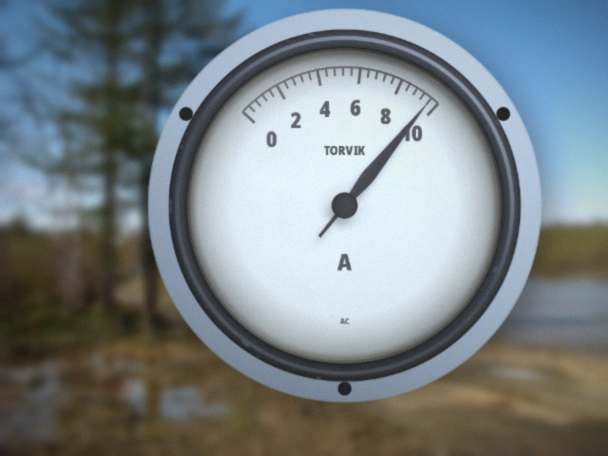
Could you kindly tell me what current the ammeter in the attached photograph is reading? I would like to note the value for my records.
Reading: 9.6 A
